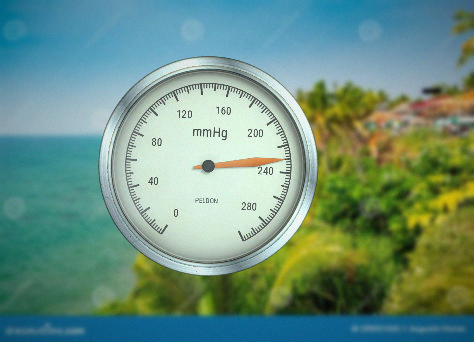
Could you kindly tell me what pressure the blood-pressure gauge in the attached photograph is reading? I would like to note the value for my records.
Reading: 230 mmHg
